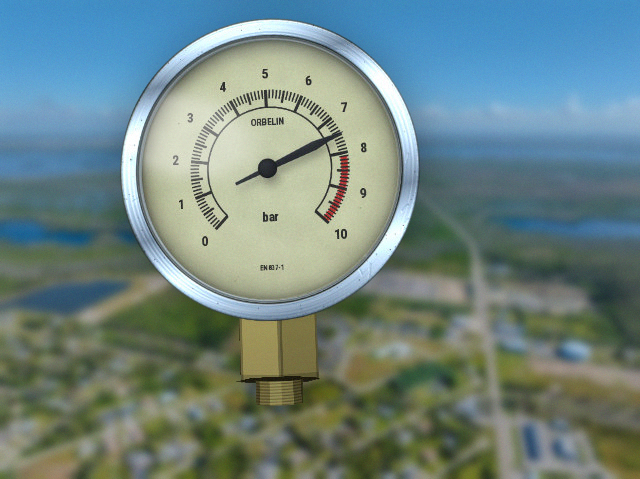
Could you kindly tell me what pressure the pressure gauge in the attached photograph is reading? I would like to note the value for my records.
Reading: 7.5 bar
